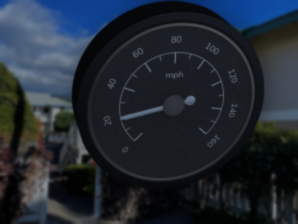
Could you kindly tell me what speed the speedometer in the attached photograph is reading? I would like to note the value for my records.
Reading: 20 mph
